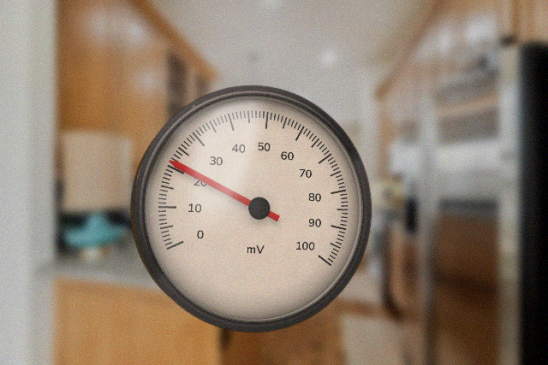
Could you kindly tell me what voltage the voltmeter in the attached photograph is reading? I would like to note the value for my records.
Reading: 21 mV
